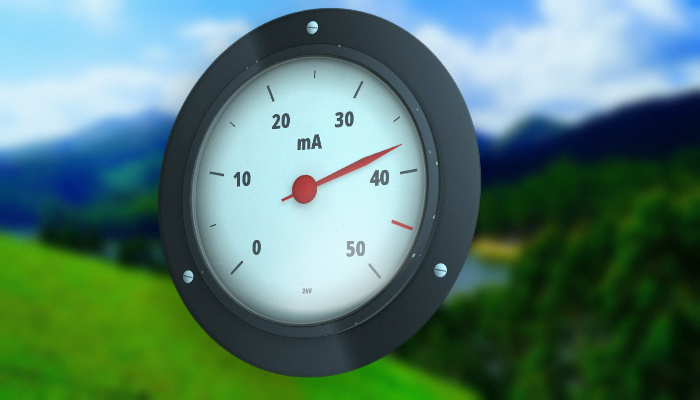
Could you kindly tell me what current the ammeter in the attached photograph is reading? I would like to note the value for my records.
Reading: 37.5 mA
